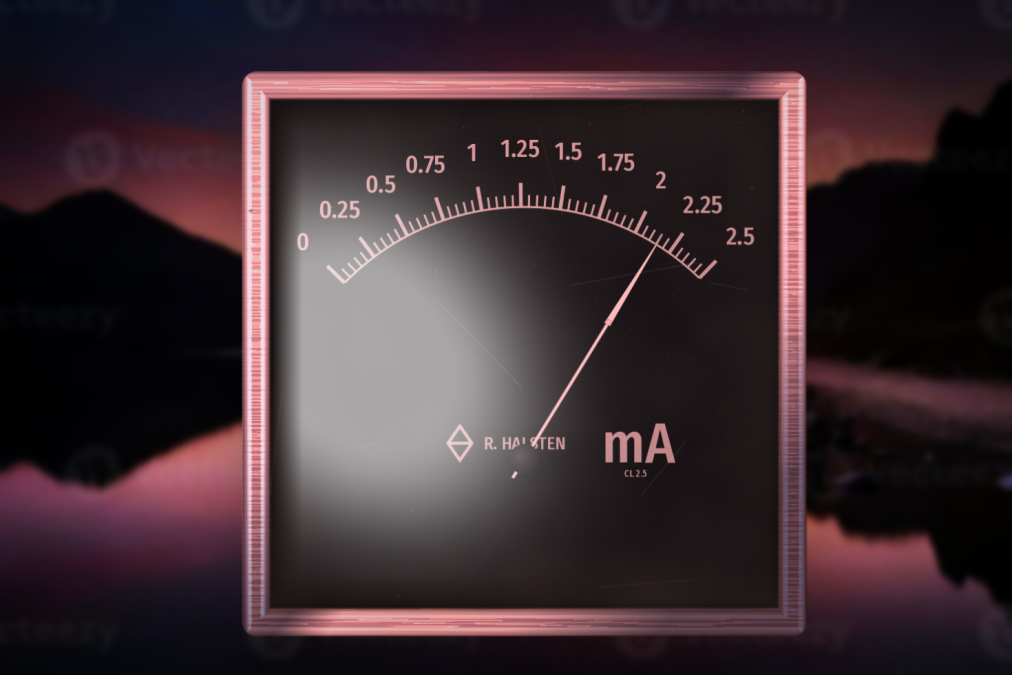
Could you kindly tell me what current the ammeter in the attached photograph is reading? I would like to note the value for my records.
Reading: 2.15 mA
